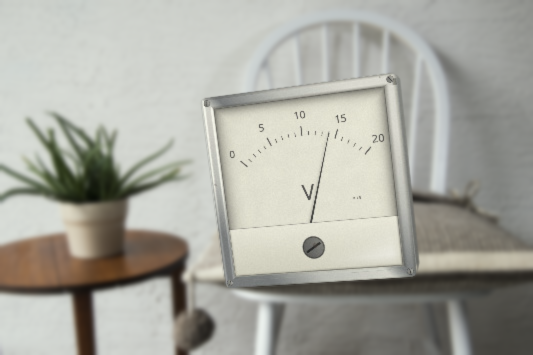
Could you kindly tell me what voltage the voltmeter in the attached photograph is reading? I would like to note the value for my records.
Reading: 14 V
